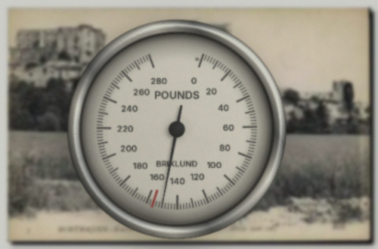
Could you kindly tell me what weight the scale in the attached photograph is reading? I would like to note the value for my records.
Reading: 150 lb
